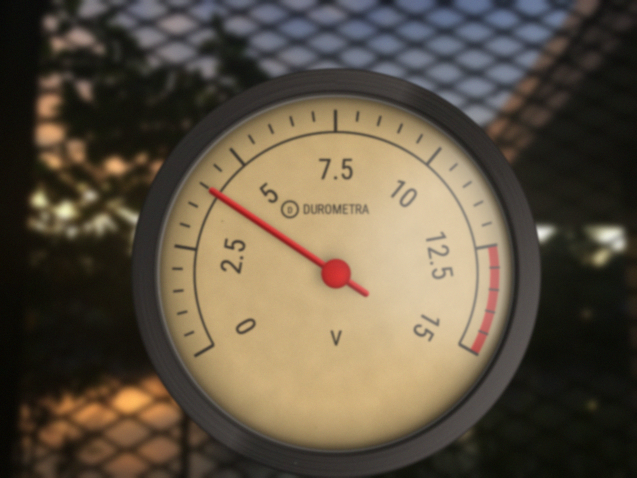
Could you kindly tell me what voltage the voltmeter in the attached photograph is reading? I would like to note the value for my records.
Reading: 4 V
